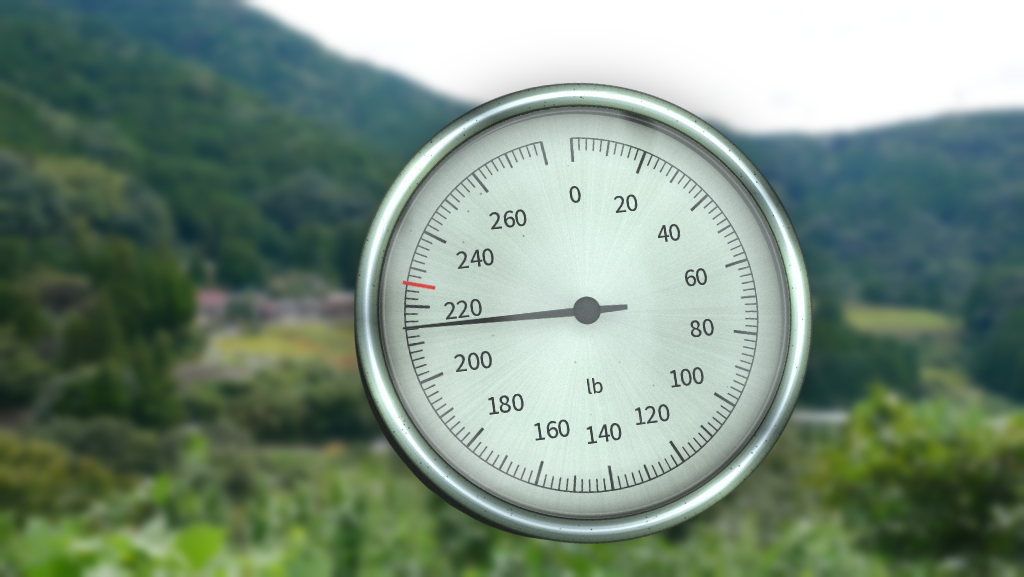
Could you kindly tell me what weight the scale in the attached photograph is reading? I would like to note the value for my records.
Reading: 214 lb
